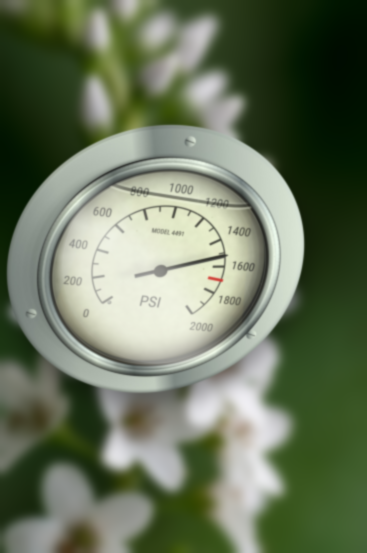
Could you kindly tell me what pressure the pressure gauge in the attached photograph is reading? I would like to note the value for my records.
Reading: 1500 psi
